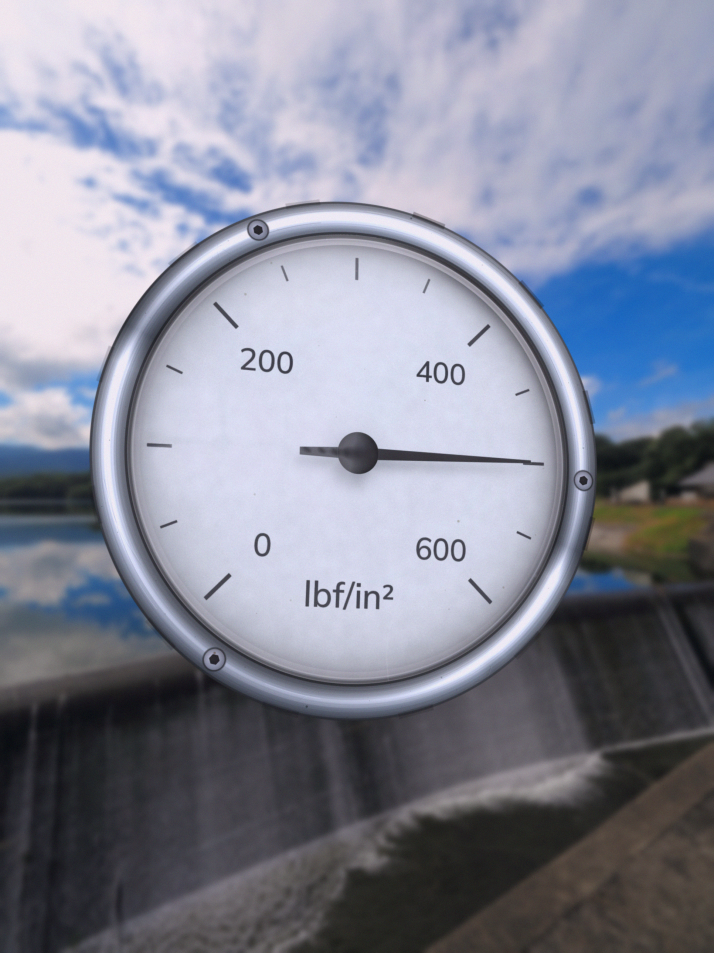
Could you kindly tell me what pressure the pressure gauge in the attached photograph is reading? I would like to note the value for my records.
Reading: 500 psi
